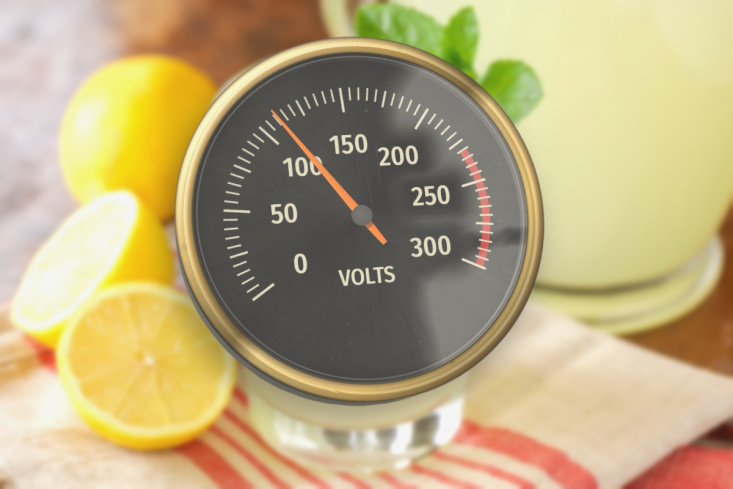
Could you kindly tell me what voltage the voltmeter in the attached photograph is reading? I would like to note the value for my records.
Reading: 110 V
